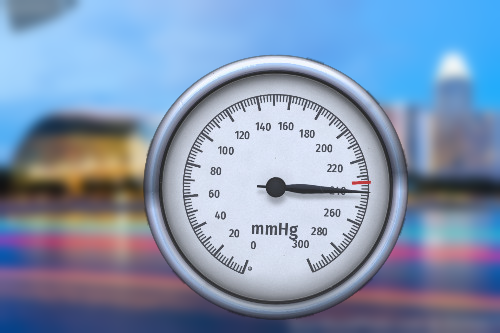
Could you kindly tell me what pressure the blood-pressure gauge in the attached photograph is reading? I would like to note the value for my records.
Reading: 240 mmHg
